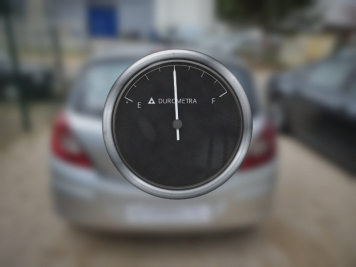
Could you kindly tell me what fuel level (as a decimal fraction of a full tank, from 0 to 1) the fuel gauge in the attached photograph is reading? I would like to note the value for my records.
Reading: 0.5
